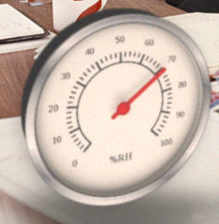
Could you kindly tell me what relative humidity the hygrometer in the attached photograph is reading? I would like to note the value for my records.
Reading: 70 %
